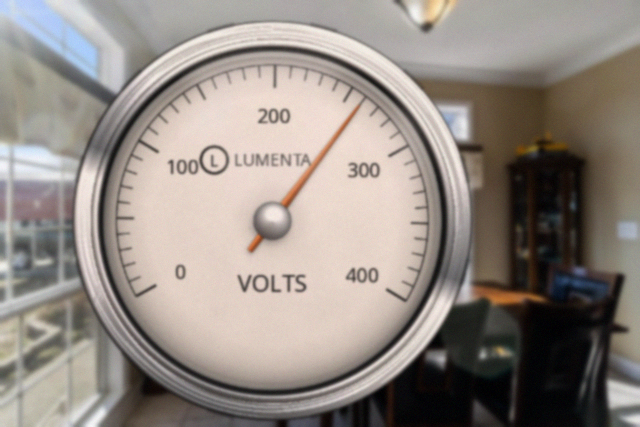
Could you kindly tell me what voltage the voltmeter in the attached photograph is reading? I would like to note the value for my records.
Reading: 260 V
